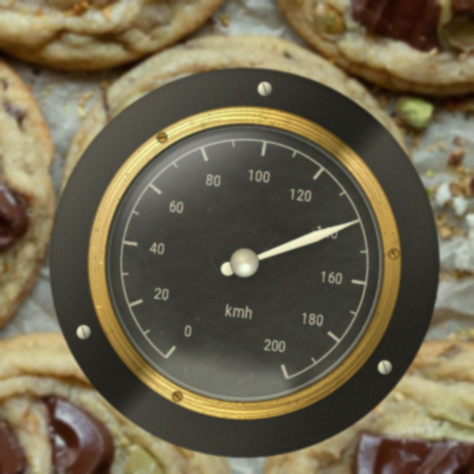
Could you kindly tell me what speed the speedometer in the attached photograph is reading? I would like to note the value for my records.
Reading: 140 km/h
